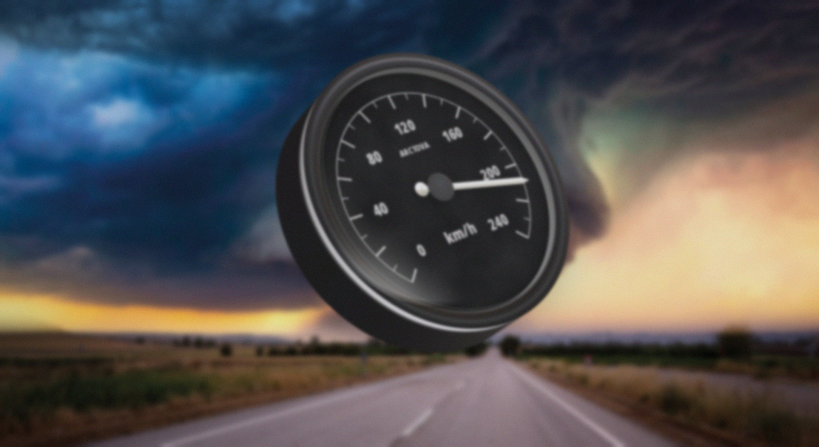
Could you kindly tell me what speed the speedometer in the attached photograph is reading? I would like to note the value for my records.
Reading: 210 km/h
